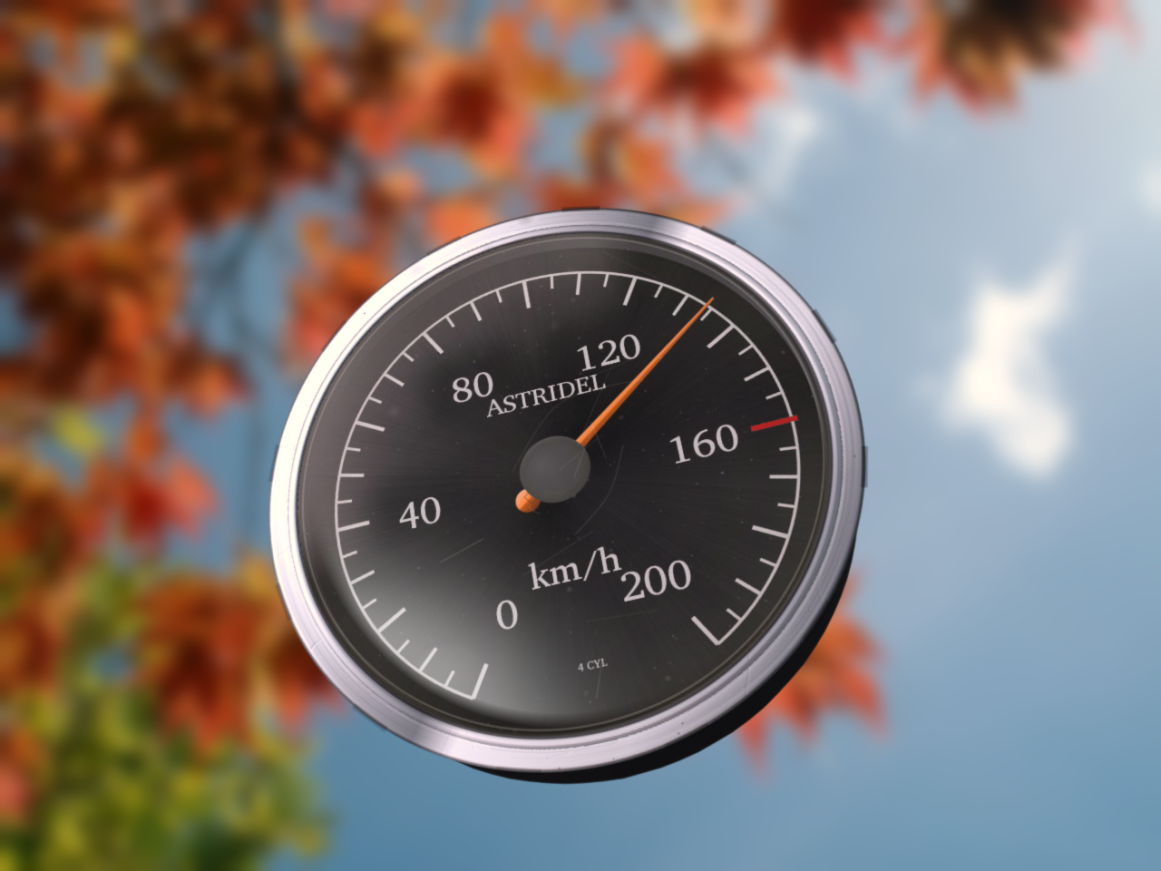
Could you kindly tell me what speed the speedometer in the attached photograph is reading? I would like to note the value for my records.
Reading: 135 km/h
